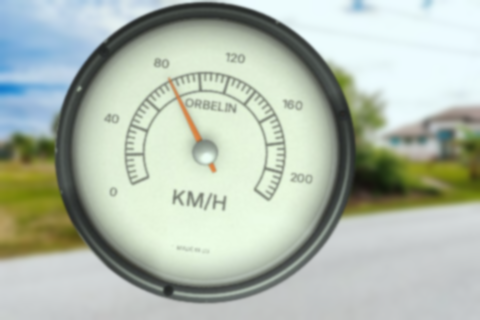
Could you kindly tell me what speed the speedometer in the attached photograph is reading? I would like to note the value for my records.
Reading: 80 km/h
